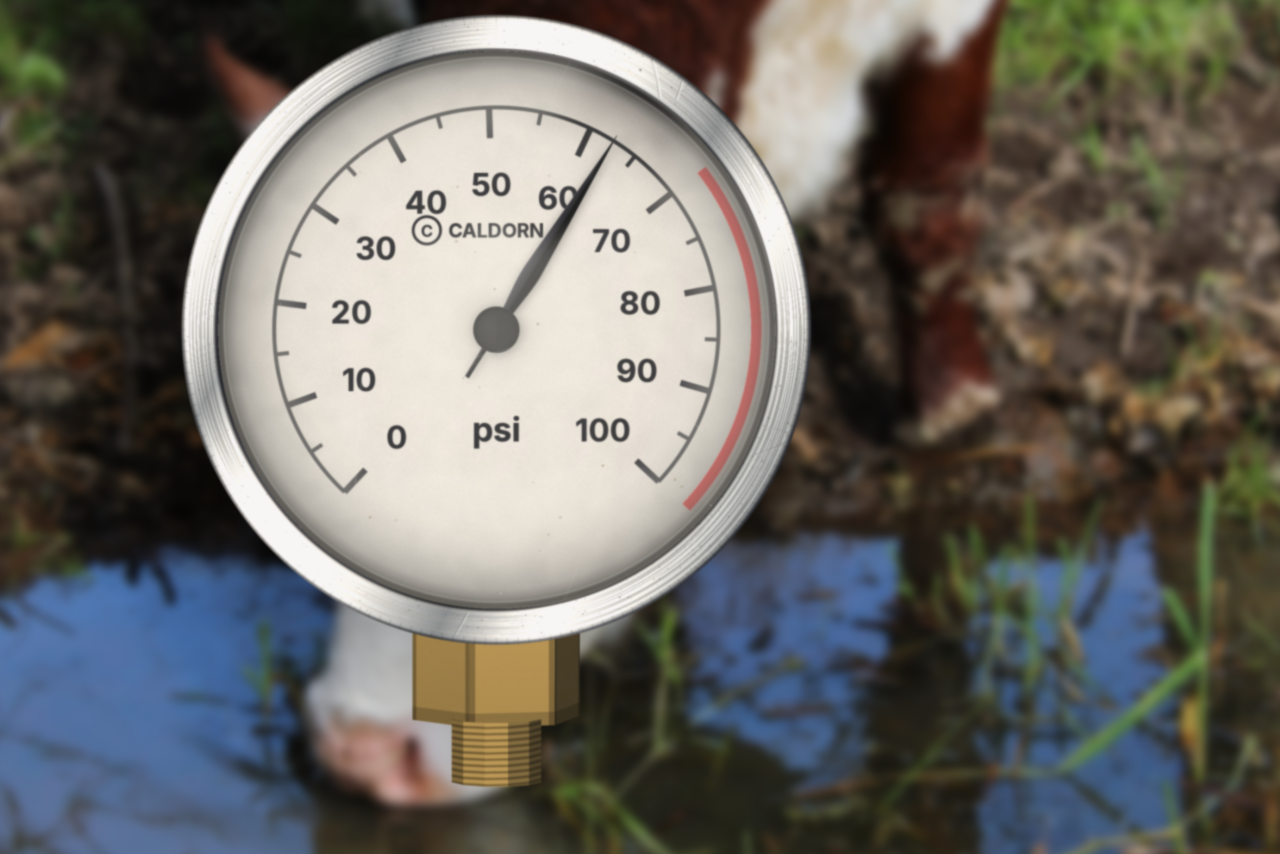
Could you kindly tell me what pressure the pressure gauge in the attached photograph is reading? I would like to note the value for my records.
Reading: 62.5 psi
